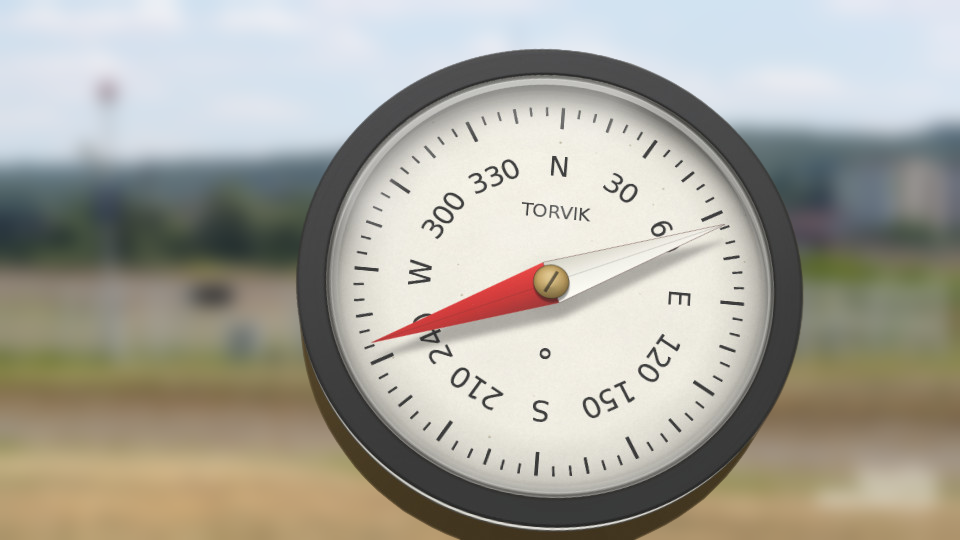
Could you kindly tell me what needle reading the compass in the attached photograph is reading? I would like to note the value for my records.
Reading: 245 °
